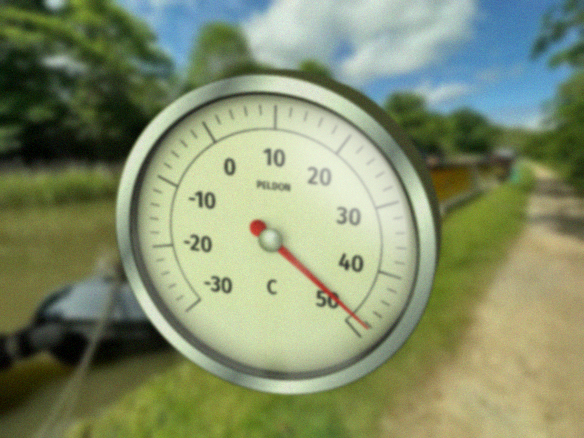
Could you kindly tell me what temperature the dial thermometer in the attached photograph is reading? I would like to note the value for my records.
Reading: 48 °C
